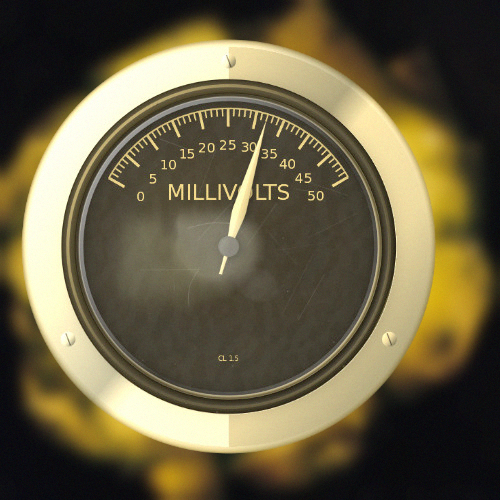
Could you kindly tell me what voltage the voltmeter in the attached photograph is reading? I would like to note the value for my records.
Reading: 32 mV
